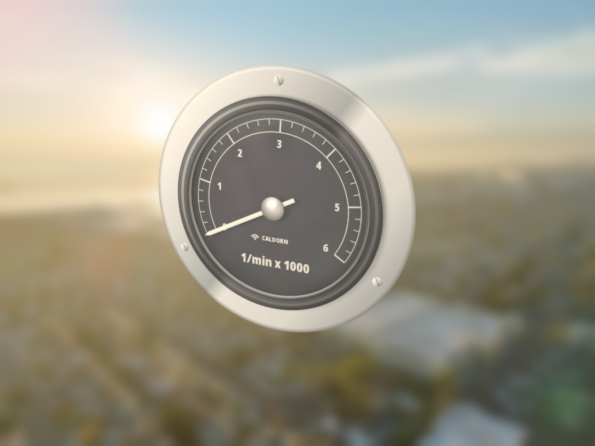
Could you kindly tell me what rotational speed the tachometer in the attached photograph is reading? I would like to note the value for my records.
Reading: 0 rpm
